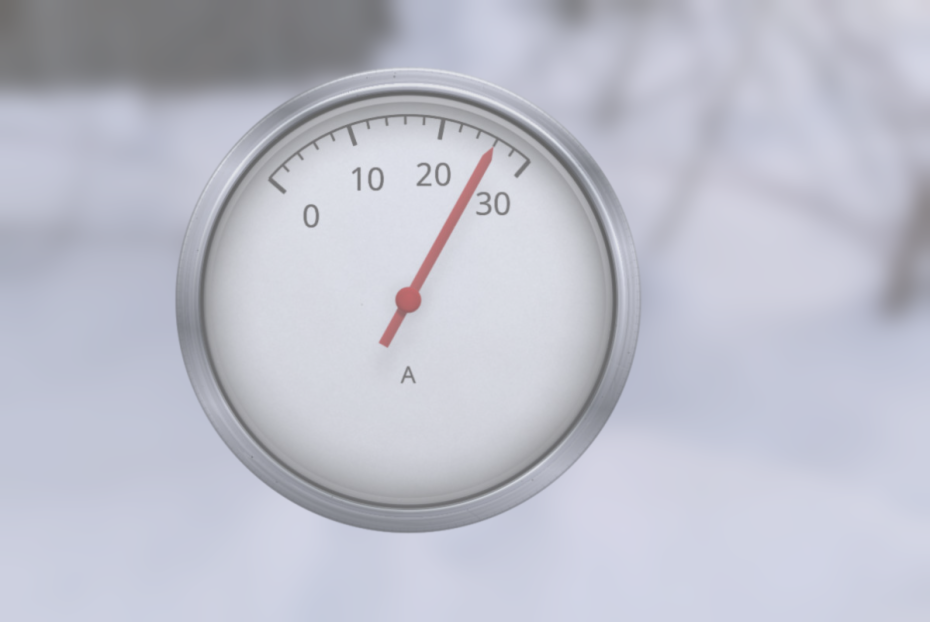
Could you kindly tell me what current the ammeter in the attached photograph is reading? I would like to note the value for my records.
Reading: 26 A
